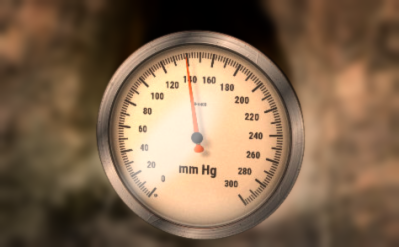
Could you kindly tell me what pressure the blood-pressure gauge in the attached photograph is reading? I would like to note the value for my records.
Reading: 140 mmHg
